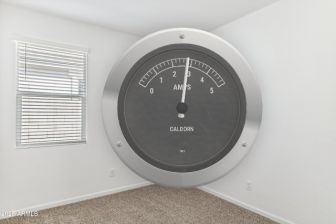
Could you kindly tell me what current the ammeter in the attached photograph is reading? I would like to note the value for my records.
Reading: 2.8 A
